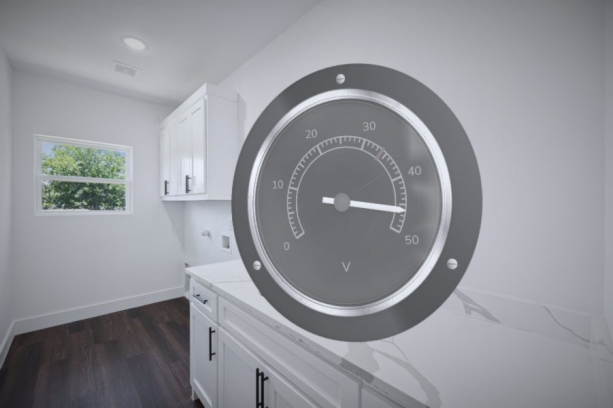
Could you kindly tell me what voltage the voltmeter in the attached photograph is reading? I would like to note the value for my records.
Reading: 46 V
